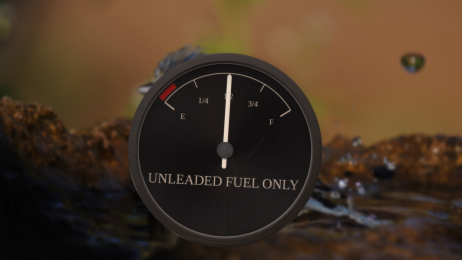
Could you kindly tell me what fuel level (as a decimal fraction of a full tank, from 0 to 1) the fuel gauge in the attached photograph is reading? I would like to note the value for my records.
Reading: 0.5
